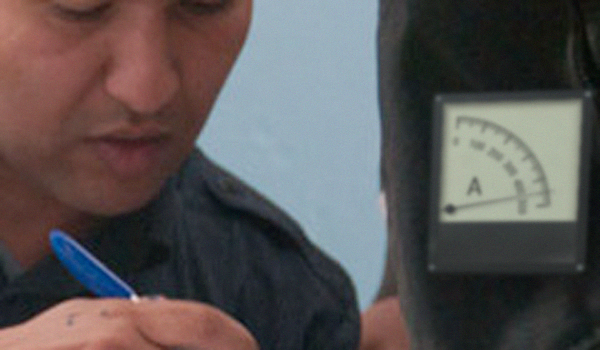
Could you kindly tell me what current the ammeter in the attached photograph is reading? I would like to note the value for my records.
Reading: 450 A
